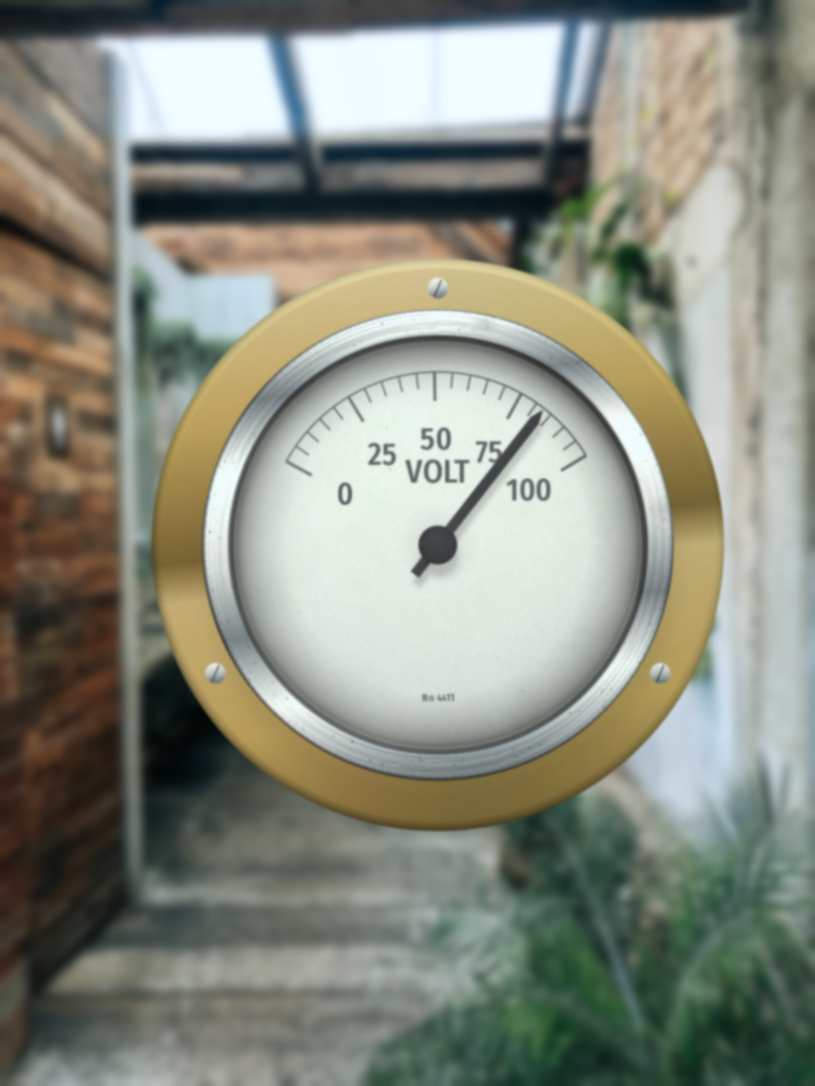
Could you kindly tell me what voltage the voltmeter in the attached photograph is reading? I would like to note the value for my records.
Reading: 82.5 V
